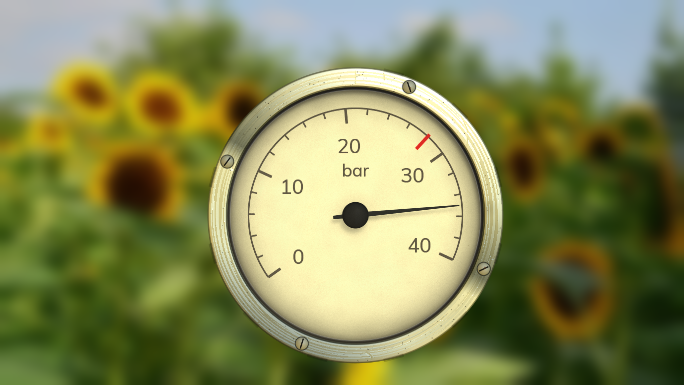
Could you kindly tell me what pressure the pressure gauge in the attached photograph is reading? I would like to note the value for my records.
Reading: 35 bar
